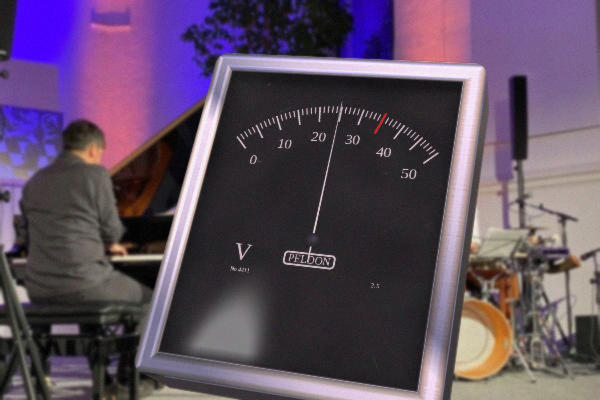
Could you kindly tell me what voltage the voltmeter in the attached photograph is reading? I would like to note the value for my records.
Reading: 25 V
